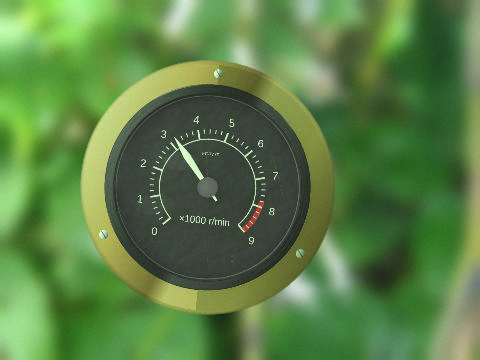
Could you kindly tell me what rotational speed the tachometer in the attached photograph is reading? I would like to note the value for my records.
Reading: 3200 rpm
